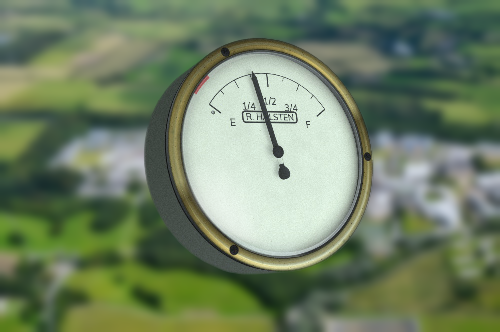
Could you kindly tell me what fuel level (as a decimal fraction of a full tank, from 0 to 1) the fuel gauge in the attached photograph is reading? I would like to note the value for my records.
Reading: 0.375
